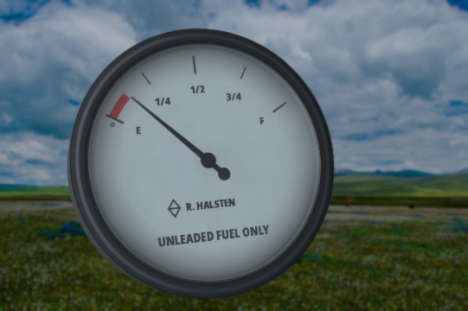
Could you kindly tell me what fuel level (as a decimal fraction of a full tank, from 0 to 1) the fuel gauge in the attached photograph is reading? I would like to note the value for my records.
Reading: 0.125
